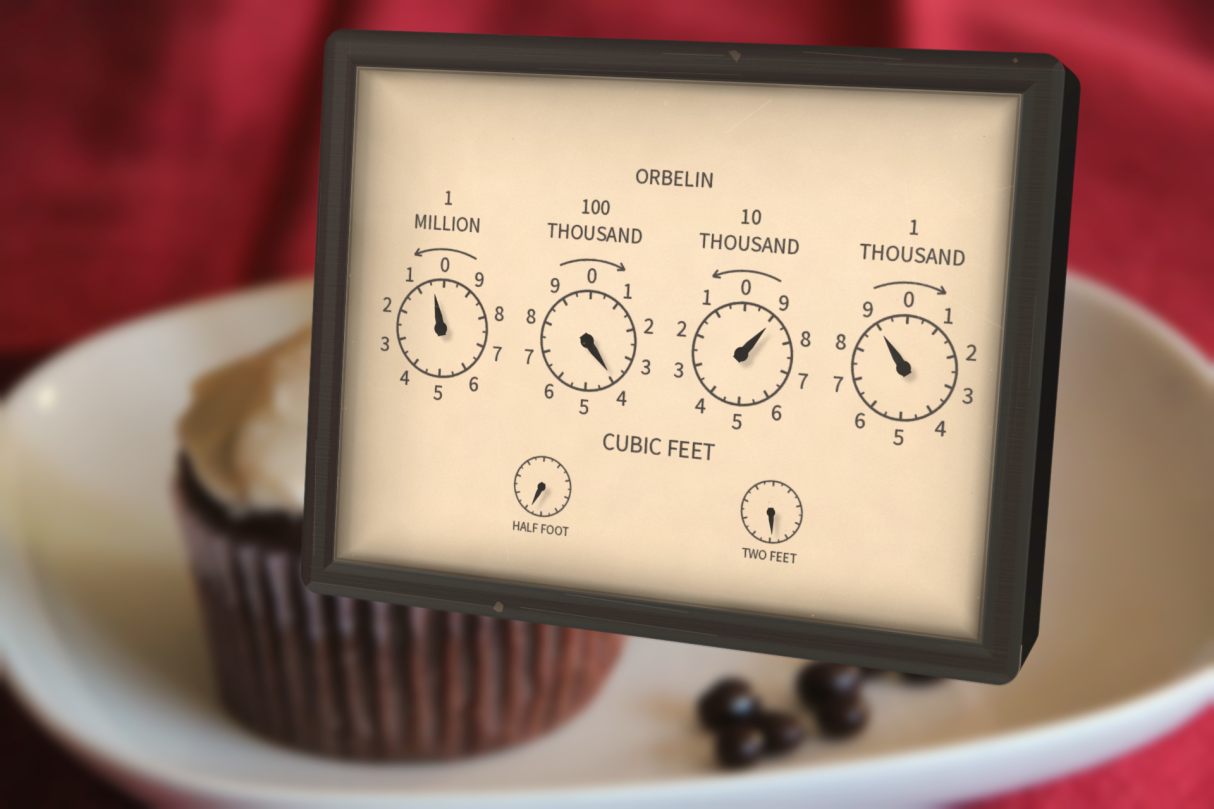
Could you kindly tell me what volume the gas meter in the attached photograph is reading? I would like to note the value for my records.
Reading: 38900 ft³
